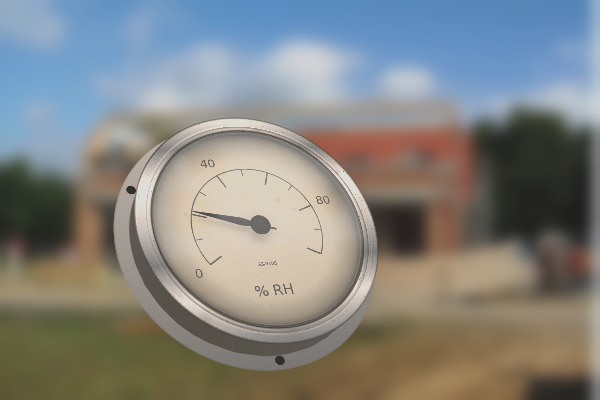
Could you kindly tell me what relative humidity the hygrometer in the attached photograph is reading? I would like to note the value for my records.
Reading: 20 %
